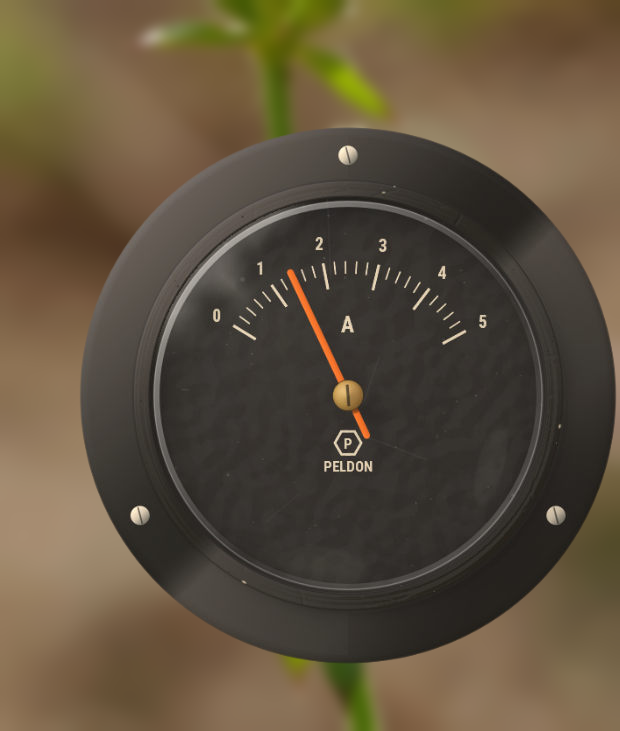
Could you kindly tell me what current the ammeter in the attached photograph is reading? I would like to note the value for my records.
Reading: 1.4 A
